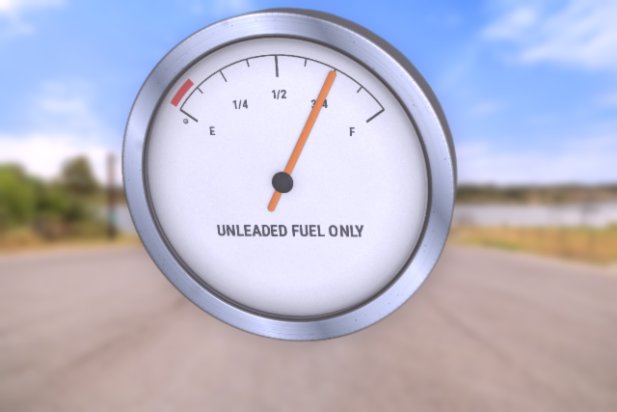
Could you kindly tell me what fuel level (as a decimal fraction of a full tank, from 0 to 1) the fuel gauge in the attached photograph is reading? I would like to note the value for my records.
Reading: 0.75
